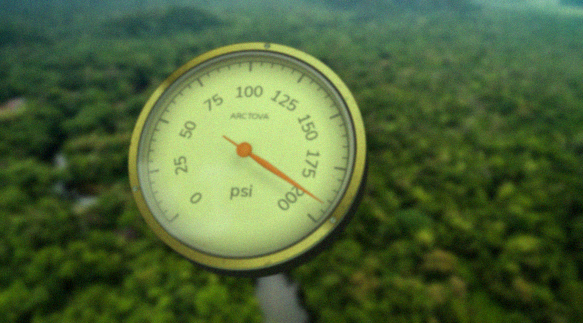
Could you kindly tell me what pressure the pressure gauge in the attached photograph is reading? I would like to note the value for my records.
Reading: 192.5 psi
